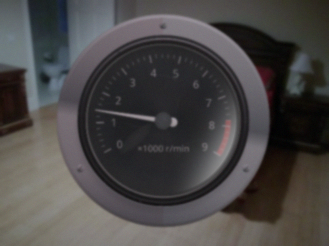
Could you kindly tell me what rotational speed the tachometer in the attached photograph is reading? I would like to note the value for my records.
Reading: 1400 rpm
